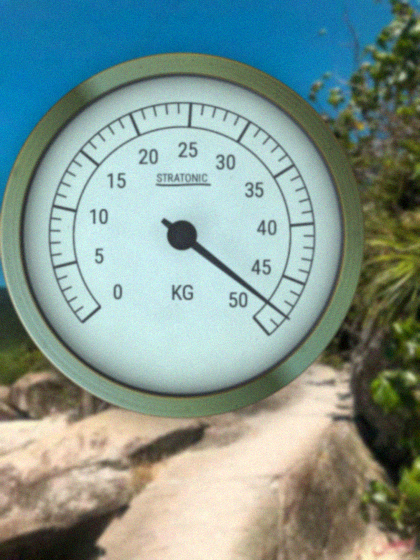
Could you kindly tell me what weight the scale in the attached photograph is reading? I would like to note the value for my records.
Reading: 48 kg
